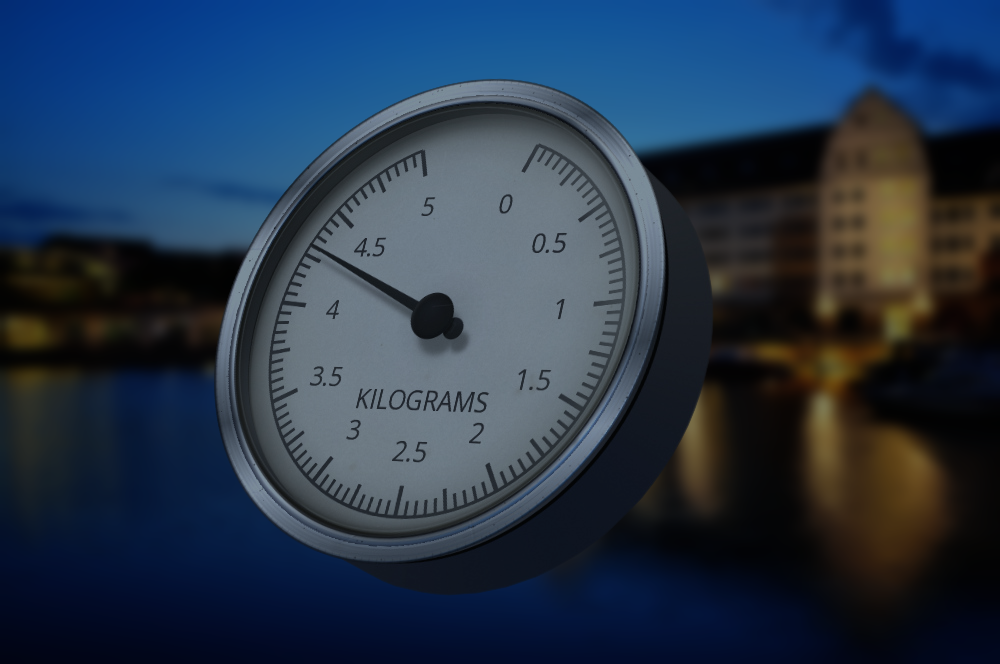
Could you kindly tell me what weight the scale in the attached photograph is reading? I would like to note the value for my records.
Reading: 4.3 kg
